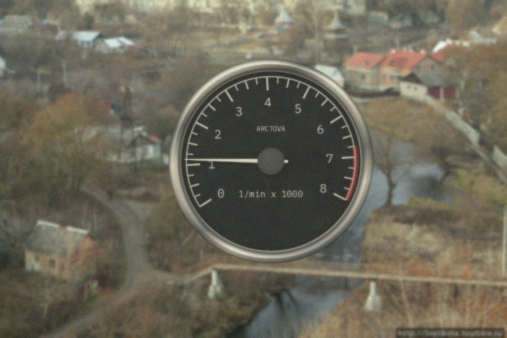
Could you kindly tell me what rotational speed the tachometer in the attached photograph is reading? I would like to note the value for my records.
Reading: 1125 rpm
